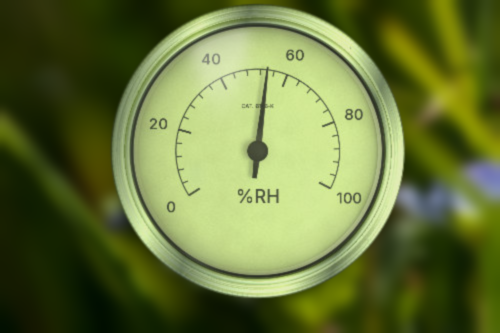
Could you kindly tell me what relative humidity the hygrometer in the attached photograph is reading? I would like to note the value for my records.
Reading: 54 %
